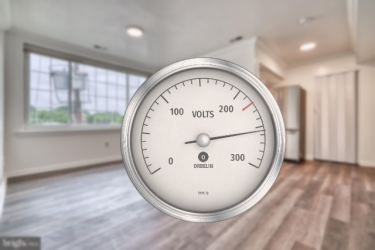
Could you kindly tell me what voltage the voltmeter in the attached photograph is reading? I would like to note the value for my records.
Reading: 255 V
